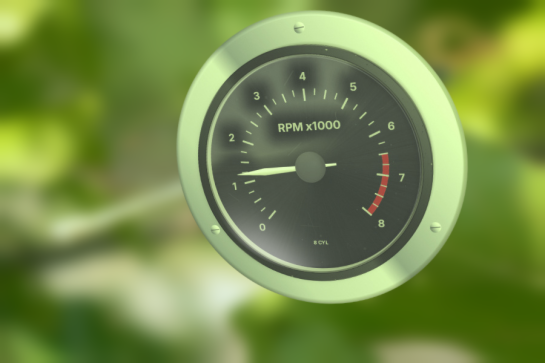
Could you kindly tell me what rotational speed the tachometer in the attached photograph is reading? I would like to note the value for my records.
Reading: 1250 rpm
